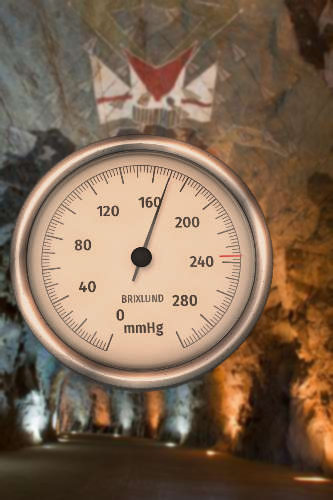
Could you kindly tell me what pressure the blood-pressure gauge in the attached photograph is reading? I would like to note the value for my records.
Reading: 170 mmHg
